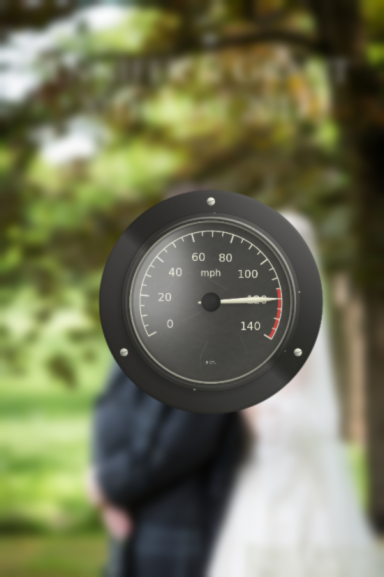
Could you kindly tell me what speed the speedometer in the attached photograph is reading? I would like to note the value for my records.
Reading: 120 mph
